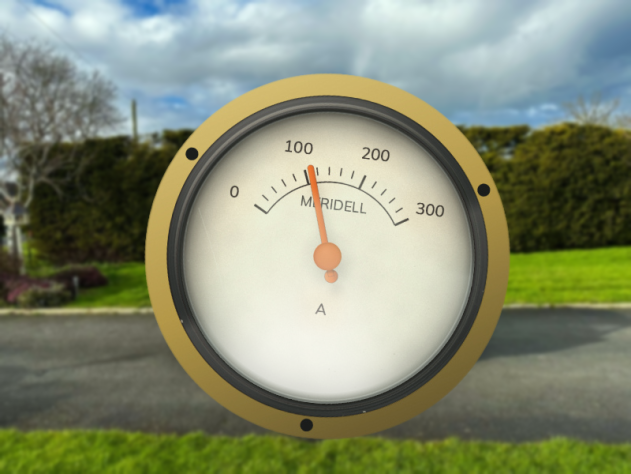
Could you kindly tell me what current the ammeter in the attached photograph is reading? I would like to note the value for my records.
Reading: 110 A
